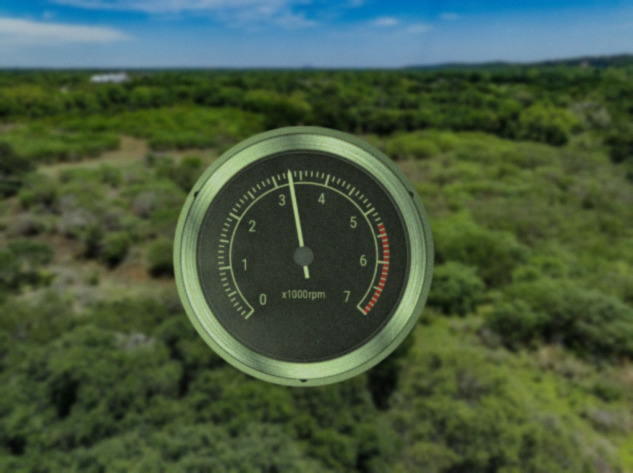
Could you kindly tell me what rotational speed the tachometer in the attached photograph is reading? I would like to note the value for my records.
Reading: 3300 rpm
